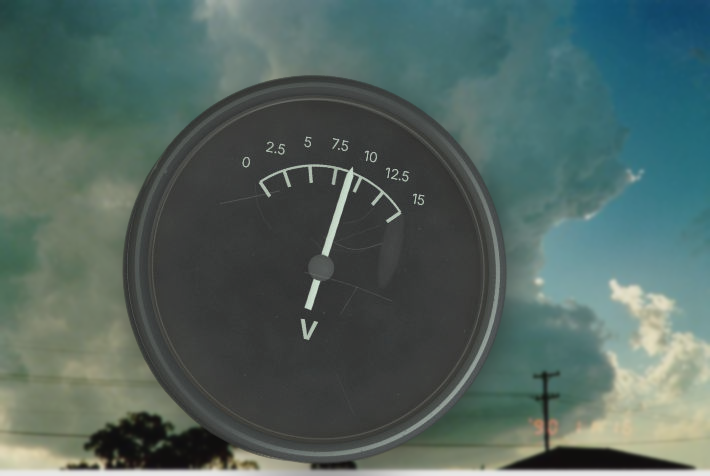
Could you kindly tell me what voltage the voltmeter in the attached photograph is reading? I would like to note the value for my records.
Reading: 8.75 V
